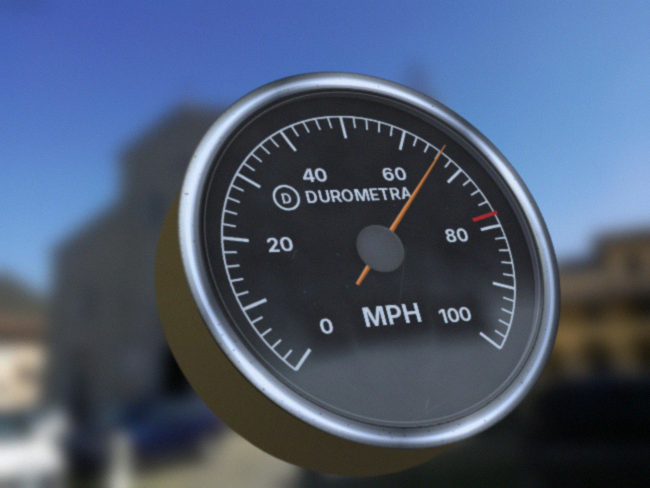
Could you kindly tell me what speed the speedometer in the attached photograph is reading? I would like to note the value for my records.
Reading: 66 mph
